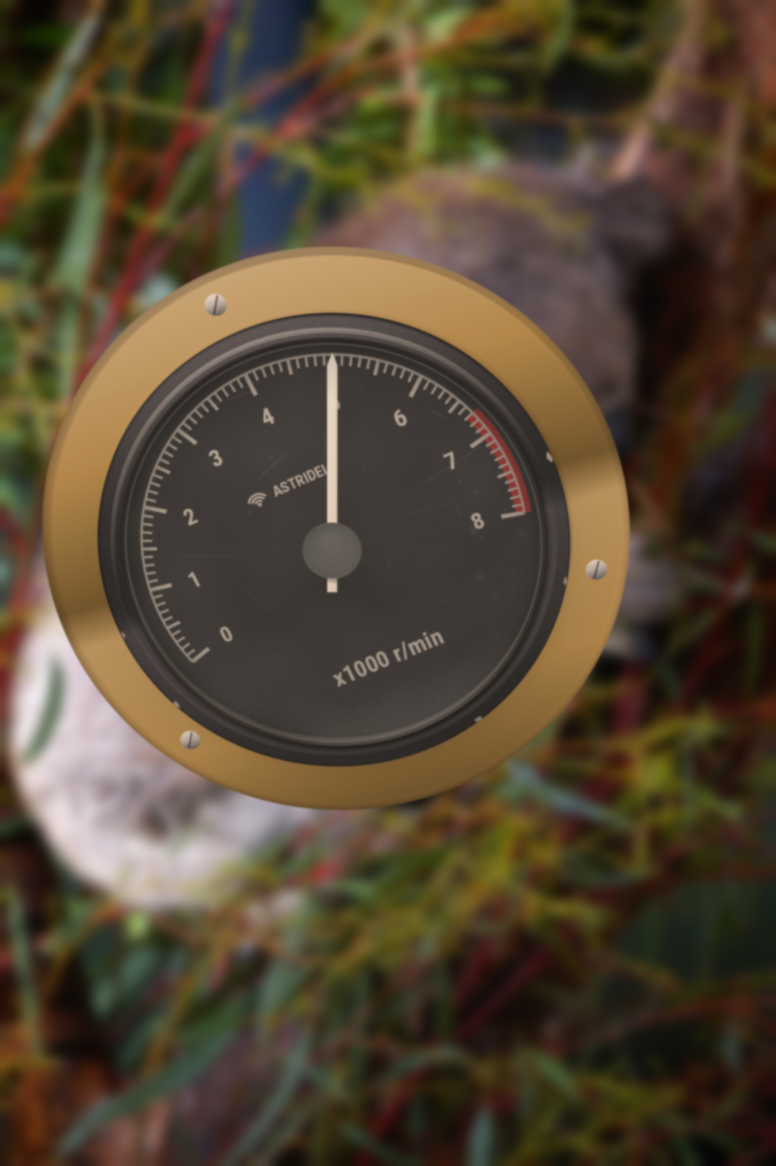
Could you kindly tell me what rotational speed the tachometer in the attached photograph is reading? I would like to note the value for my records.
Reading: 5000 rpm
